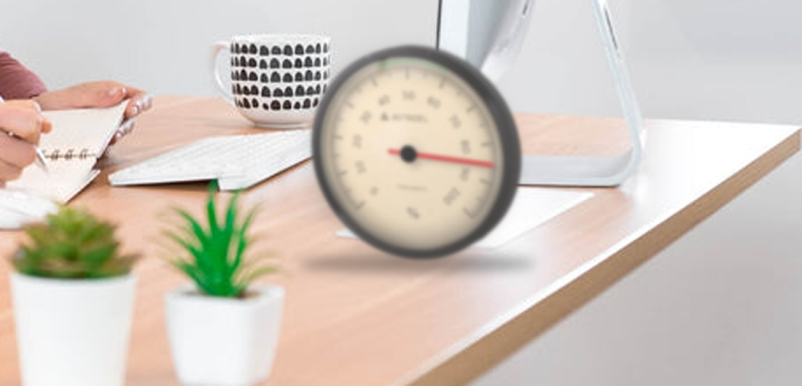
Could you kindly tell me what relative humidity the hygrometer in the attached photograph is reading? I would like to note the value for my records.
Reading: 85 %
